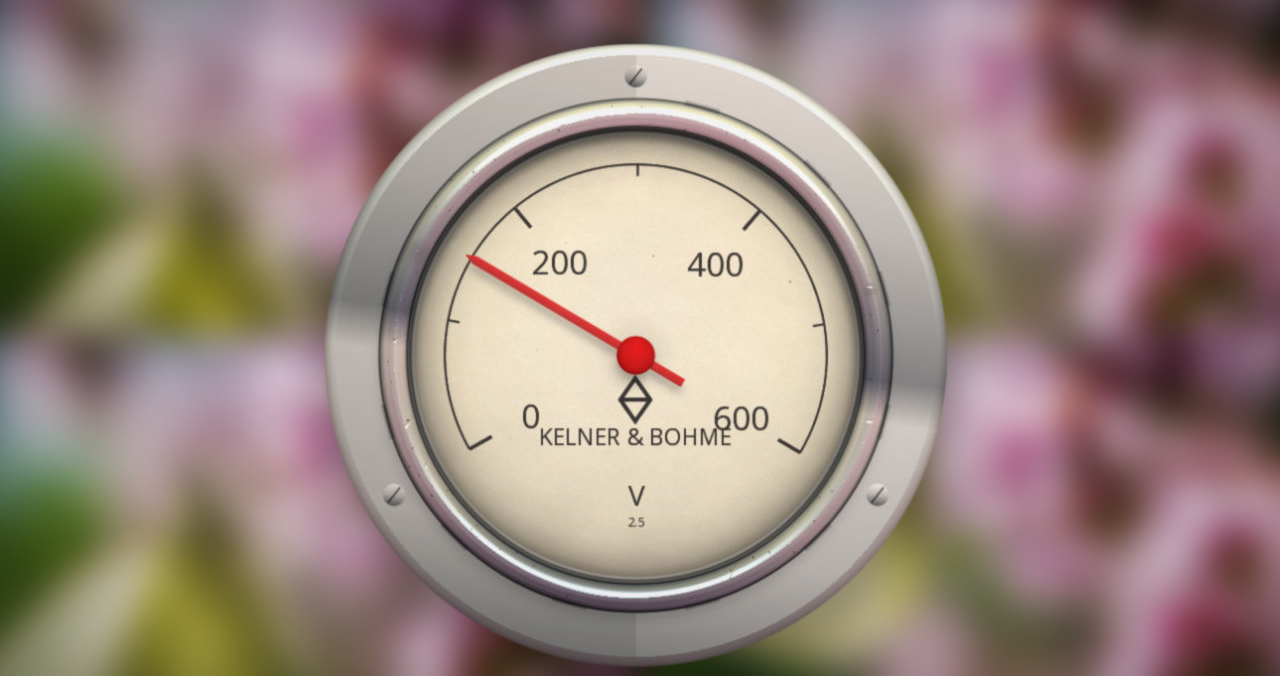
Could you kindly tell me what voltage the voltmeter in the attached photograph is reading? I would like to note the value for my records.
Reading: 150 V
